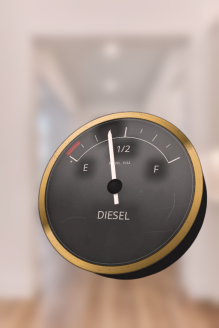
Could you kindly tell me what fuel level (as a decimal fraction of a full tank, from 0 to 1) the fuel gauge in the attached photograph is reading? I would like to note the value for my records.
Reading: 0.375
